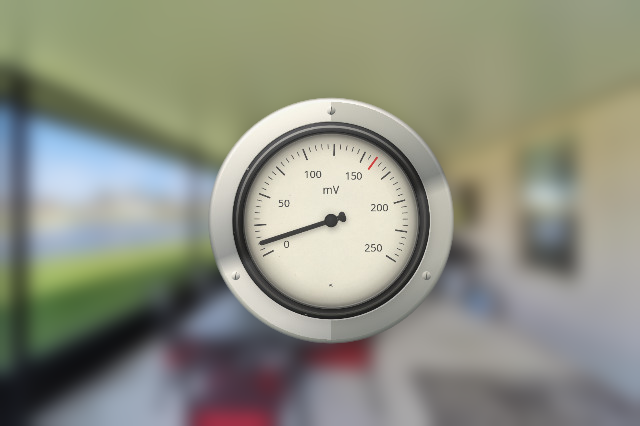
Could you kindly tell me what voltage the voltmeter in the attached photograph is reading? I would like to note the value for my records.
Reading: 10 mV
